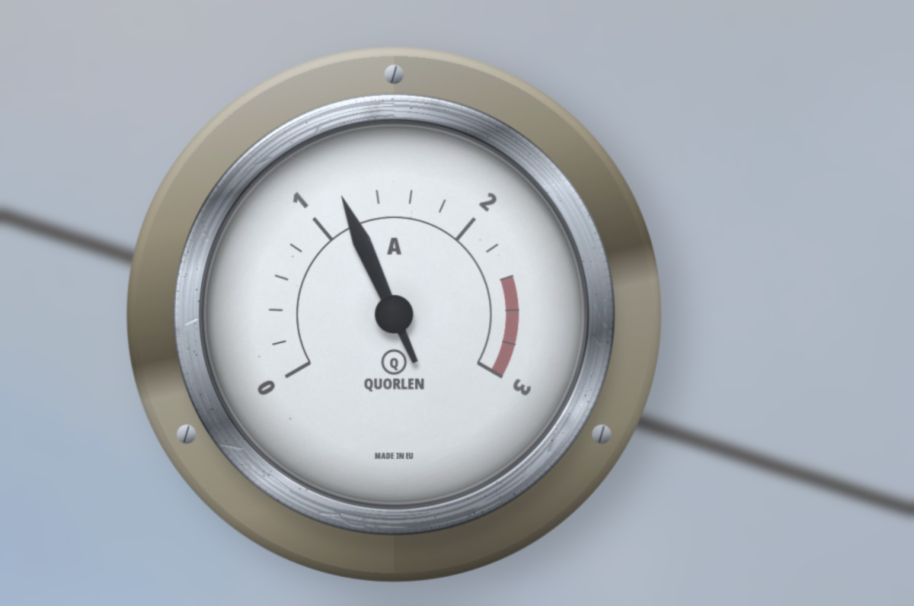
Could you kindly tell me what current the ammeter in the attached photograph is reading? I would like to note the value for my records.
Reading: 1.2 A
